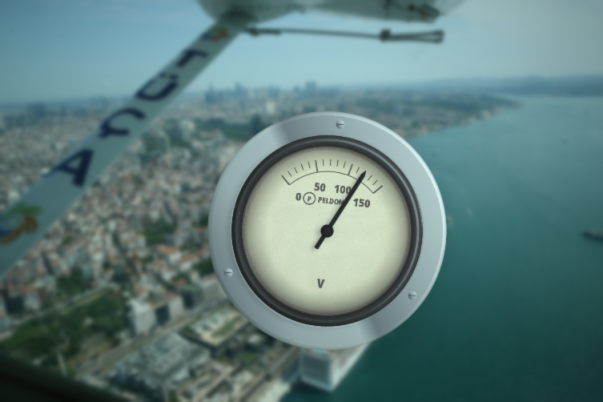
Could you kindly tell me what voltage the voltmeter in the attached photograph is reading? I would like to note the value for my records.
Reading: 120 V
